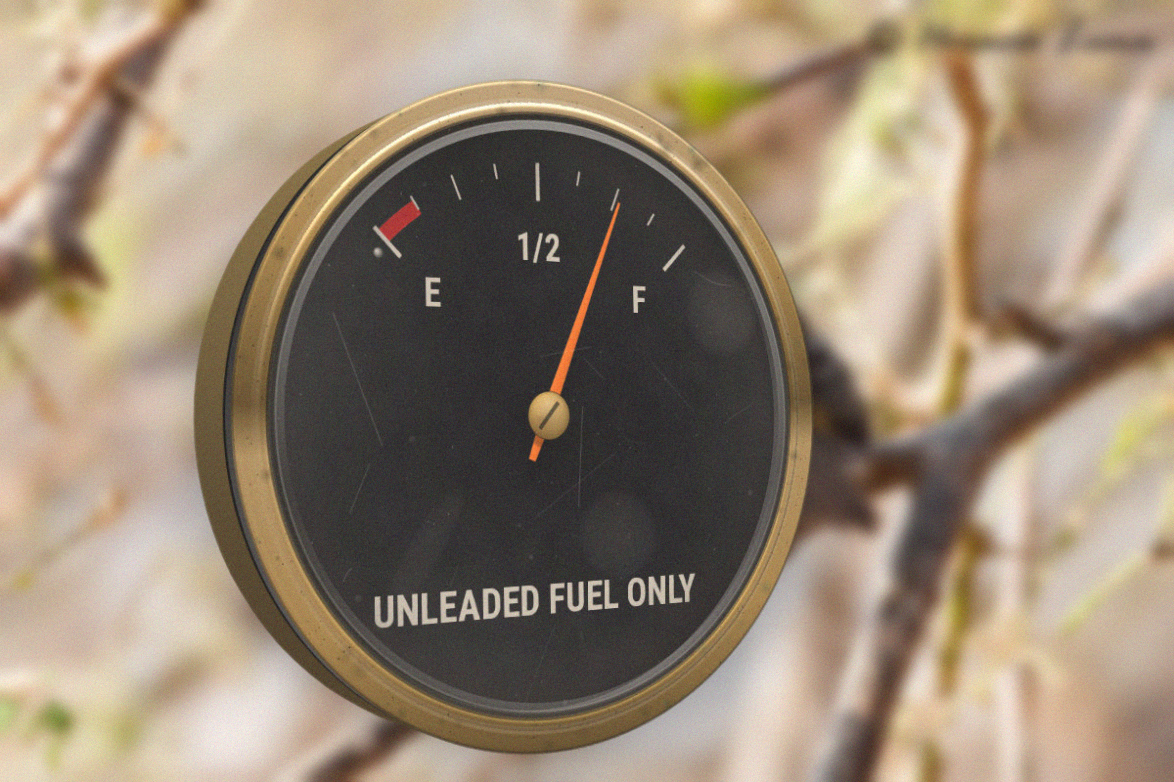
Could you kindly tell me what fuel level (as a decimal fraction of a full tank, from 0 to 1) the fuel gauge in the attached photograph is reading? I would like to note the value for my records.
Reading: 0.75
